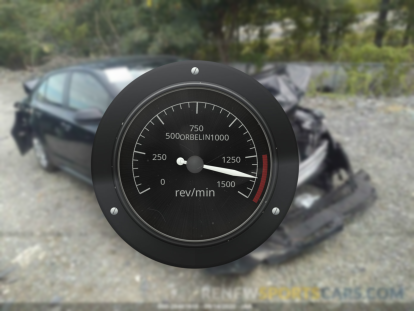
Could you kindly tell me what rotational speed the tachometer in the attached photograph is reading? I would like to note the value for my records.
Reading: 1375 rpm
